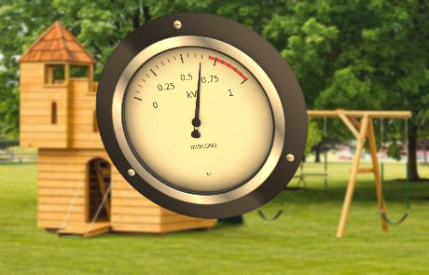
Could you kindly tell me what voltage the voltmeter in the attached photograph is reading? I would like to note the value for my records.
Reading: 0.65 kV
